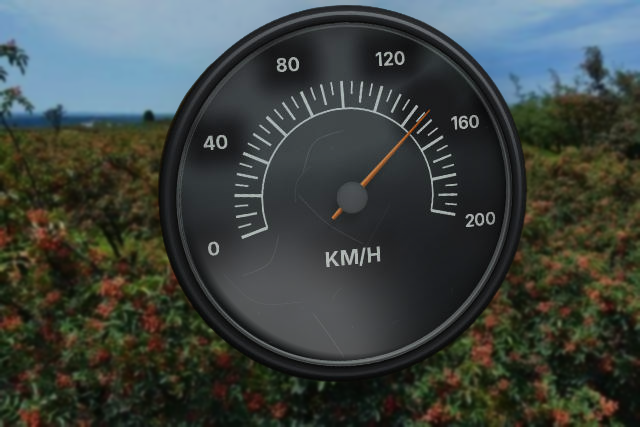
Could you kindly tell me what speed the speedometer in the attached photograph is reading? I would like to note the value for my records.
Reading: 145 km/h
